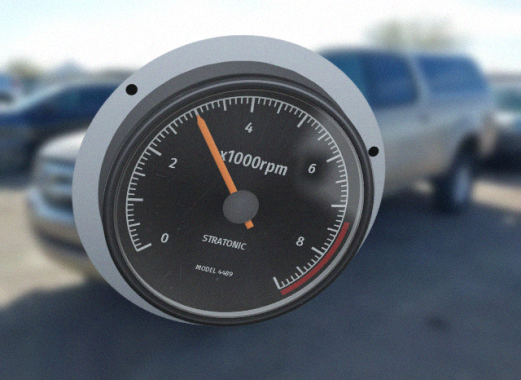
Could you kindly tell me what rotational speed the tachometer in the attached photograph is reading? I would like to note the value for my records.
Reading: 3000 rpm
